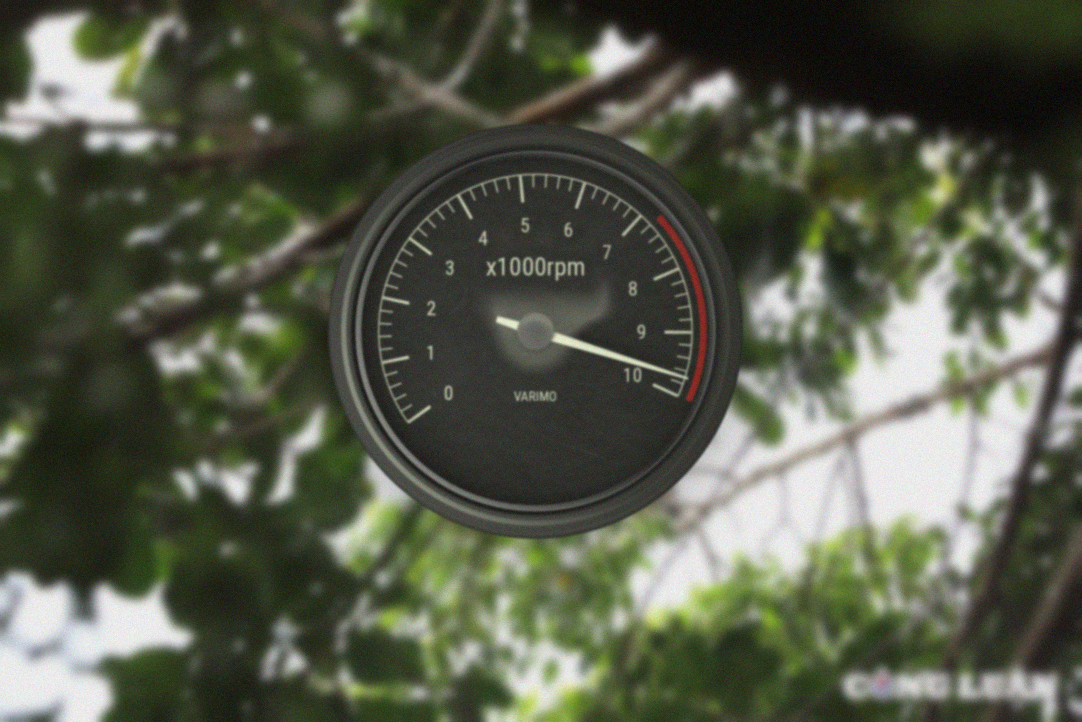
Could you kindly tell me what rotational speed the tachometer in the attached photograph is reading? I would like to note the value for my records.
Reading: 9700 rpm
